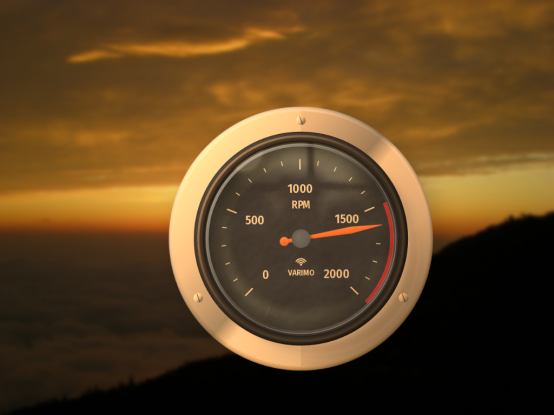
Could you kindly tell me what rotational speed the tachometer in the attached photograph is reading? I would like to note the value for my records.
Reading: 1600 rpm
